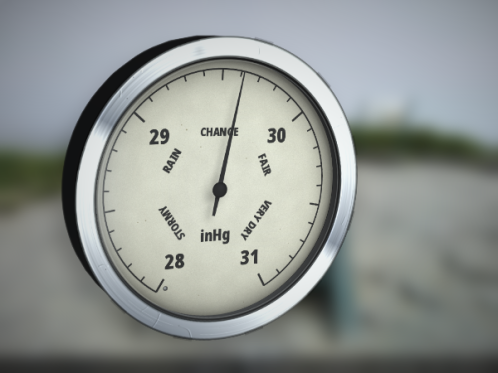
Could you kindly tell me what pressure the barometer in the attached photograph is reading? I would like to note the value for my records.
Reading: 29.6 inHg
